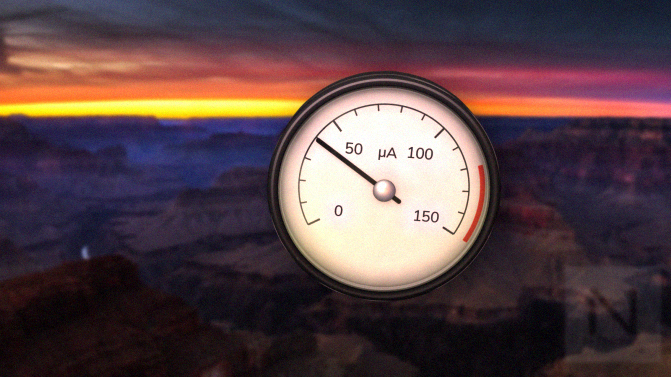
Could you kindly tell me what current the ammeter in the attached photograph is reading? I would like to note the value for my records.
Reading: 40 µA
